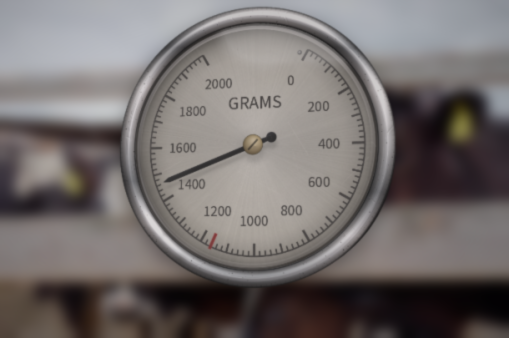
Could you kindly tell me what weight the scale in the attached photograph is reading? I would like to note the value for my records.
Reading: 1460 g
